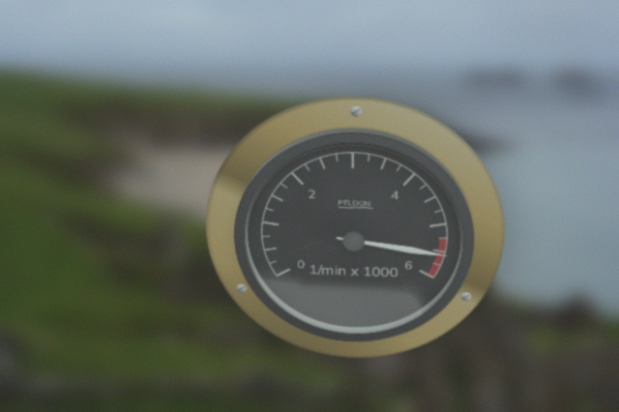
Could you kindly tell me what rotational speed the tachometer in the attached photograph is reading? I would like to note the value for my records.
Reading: 5500 rpm
